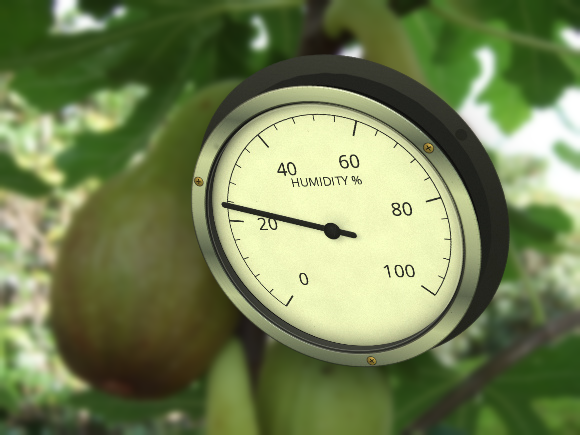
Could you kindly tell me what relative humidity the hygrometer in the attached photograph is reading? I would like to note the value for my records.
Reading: 24 %
